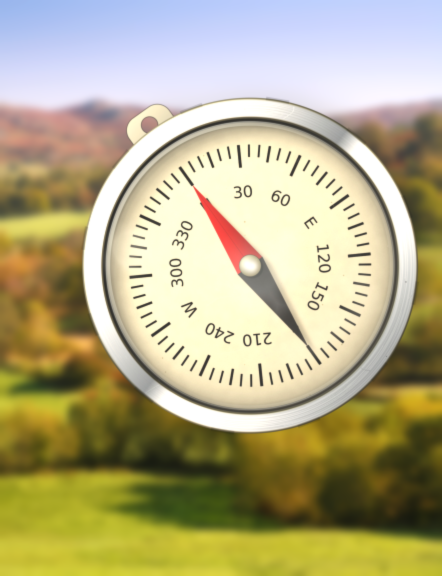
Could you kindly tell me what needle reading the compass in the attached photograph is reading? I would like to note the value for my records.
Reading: 0 °
